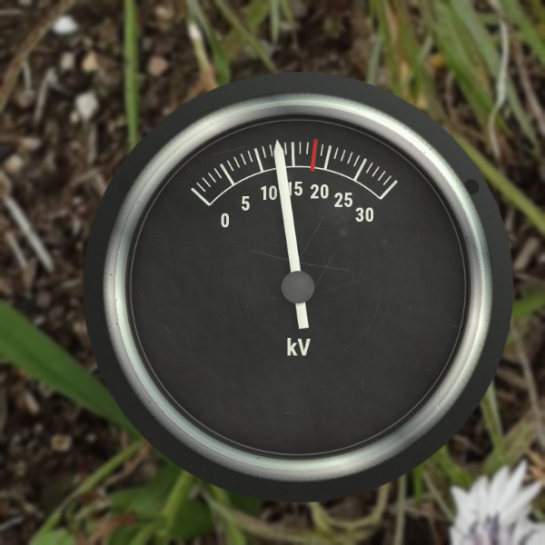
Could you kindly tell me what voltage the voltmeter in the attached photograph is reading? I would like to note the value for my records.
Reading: 13 kV
